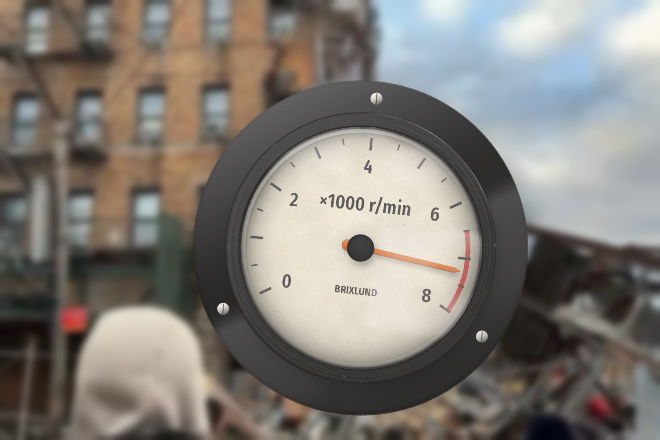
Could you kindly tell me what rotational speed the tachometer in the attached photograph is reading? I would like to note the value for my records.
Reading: 7250 rpm
